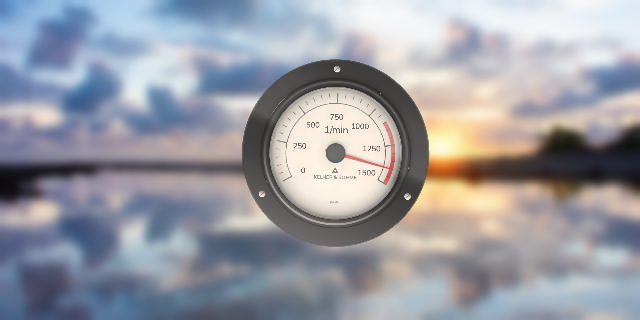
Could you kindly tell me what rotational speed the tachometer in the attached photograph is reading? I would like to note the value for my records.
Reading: 1400 rpm
